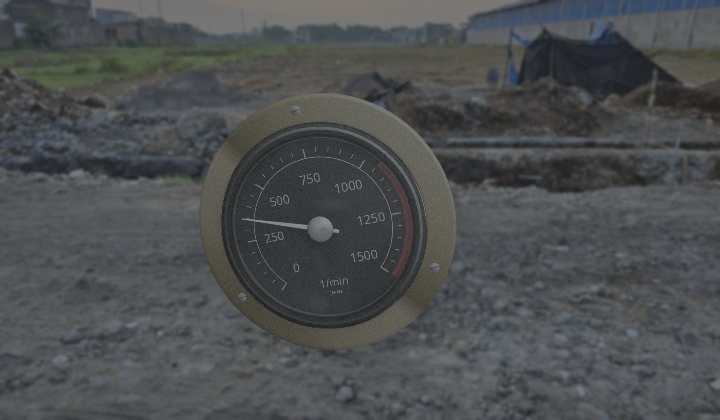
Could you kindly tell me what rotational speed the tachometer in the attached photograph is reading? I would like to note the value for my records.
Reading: 350 rpm
